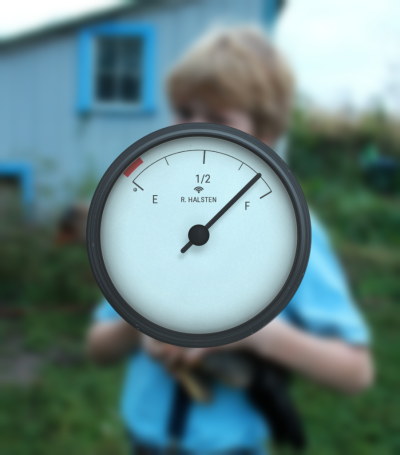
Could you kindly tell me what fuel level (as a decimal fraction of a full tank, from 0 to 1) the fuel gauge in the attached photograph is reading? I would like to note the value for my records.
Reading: 0.875
